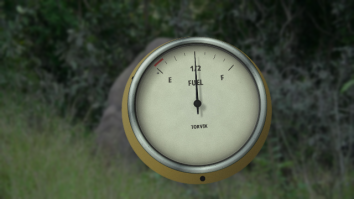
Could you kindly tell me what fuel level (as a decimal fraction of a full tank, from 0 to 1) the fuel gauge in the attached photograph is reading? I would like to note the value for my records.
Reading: 0.5
